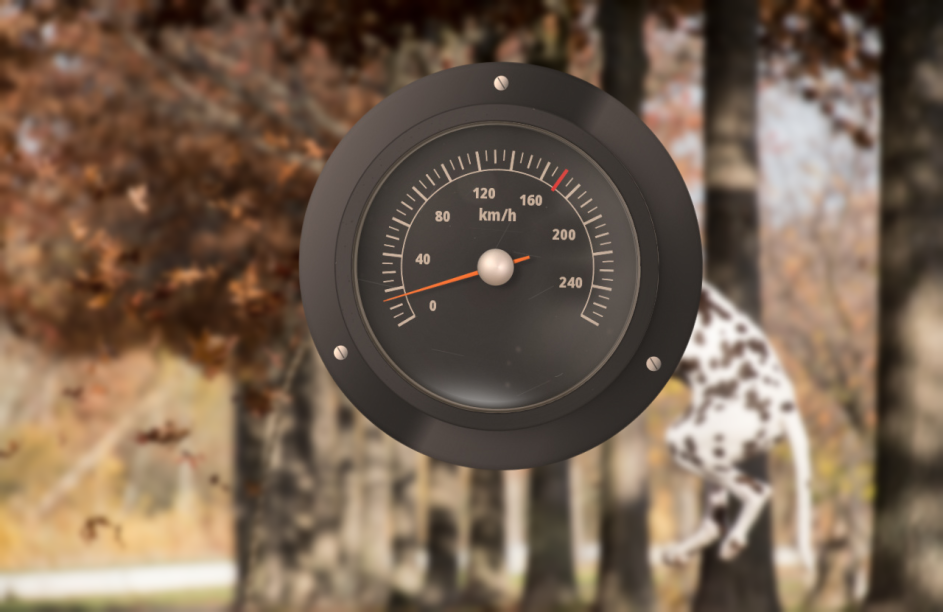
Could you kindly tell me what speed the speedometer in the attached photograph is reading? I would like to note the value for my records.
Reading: 15 km/h
